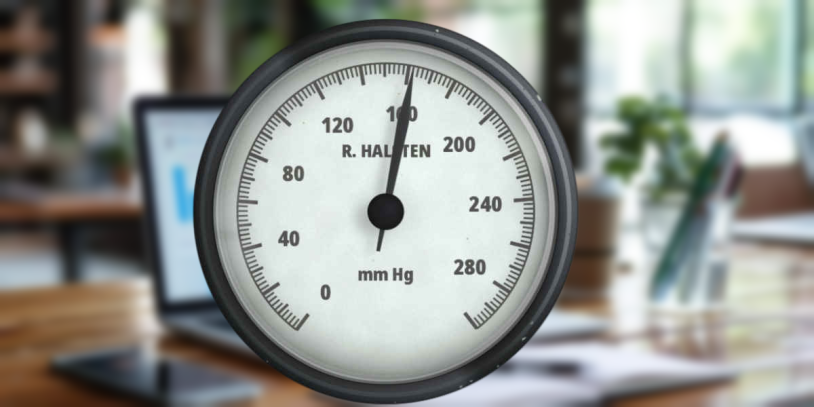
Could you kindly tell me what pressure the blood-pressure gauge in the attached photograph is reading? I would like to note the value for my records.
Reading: 162 mmHg
